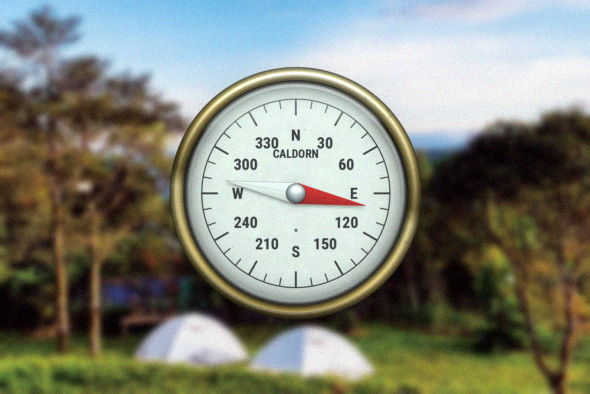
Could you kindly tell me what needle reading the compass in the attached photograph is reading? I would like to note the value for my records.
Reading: 100 °
